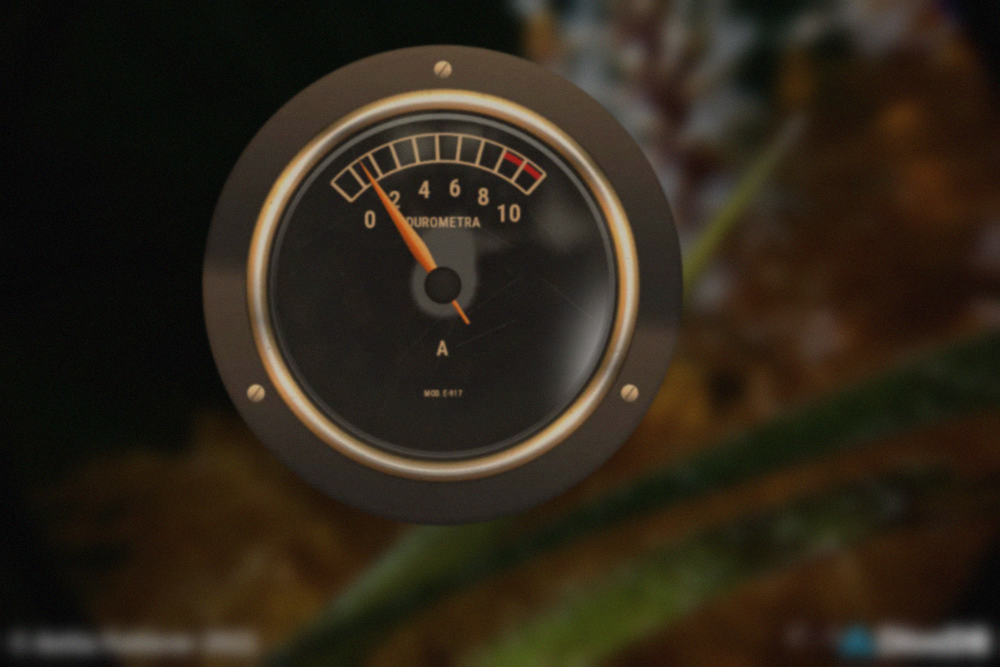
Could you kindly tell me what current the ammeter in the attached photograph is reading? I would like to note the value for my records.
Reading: 1.5 A
